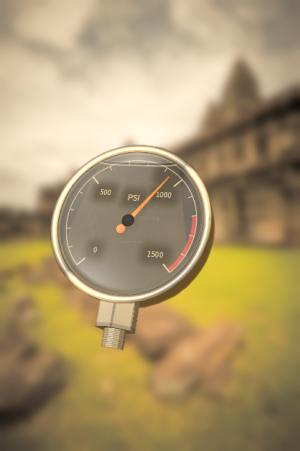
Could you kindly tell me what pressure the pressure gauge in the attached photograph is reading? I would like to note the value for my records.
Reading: 950 psi
